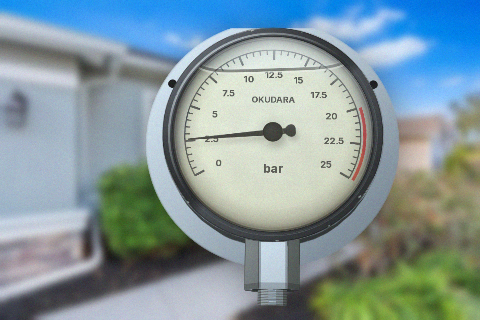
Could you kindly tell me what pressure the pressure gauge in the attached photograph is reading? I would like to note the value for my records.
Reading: 2.5 bar
